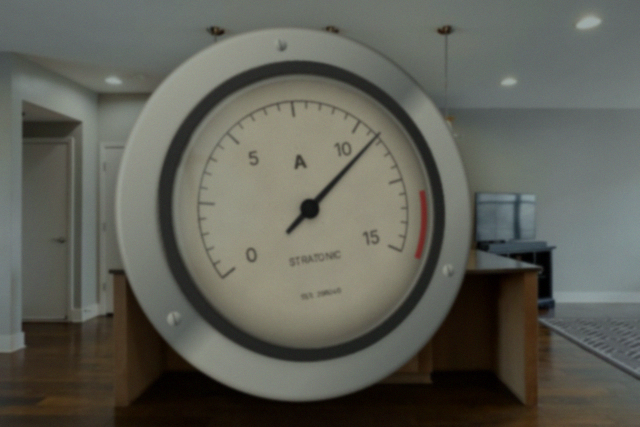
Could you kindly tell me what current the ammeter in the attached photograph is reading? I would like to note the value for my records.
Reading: 10.75 A
